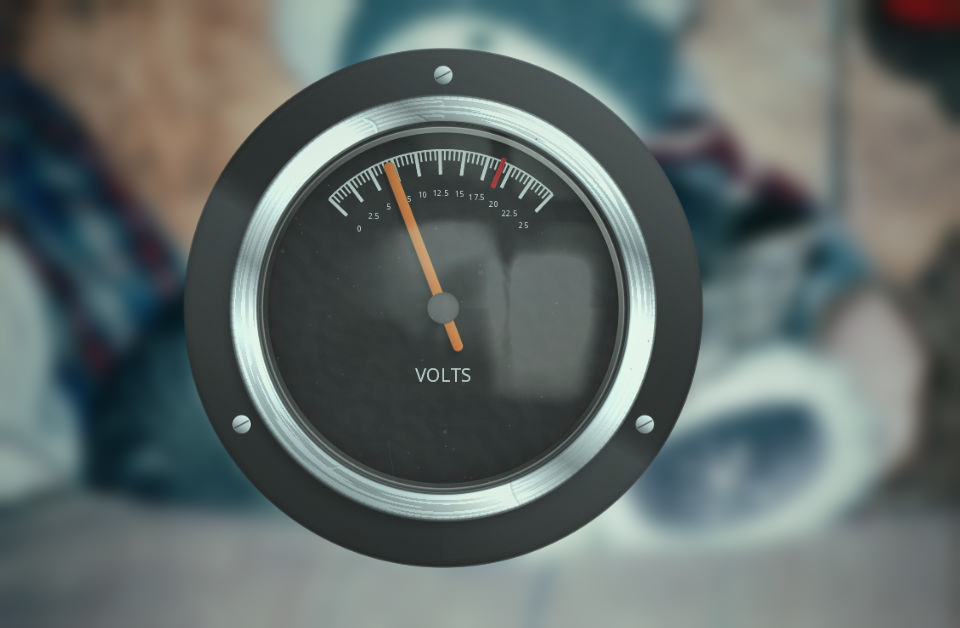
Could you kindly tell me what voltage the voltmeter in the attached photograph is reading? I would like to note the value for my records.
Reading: 7 V
